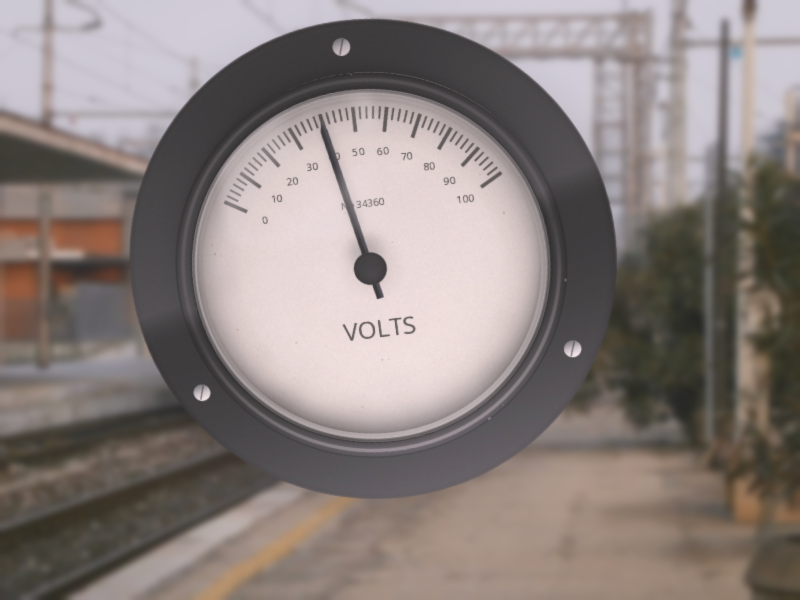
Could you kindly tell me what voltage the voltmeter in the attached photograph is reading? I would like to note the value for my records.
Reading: 40 V
